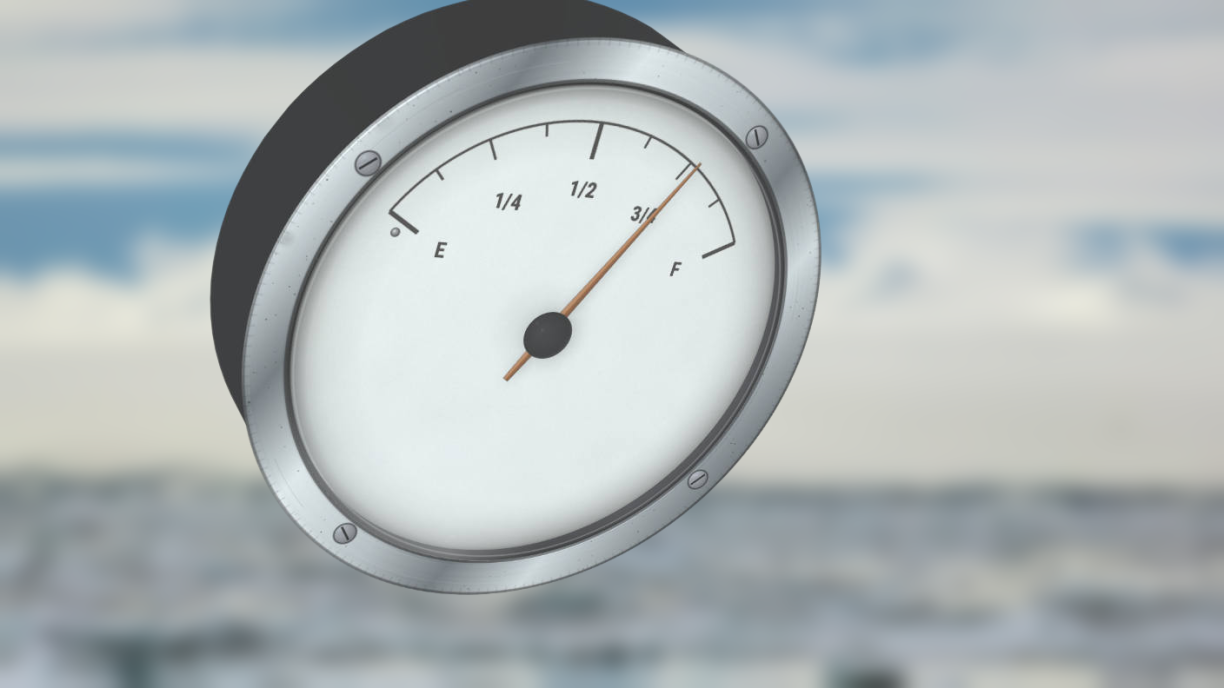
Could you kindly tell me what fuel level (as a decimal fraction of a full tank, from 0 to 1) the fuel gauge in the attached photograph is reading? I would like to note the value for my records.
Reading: 0.75
